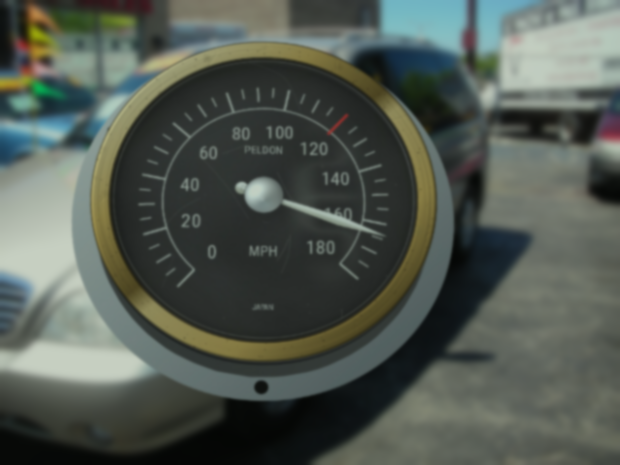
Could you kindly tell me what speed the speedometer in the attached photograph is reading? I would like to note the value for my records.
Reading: 165 mph
